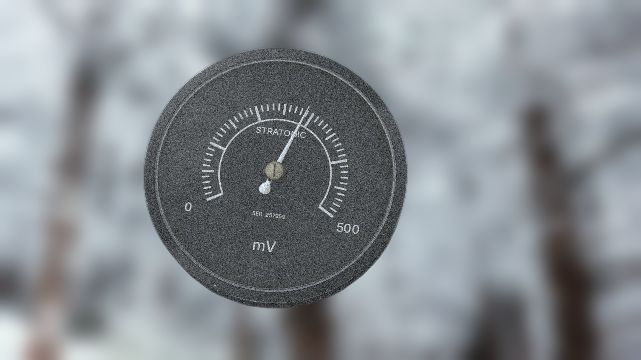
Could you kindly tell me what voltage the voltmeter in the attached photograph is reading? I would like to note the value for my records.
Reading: 290 mV
